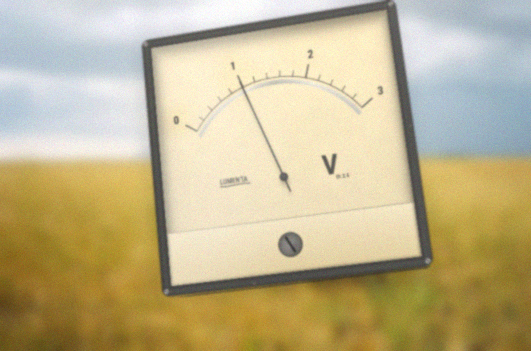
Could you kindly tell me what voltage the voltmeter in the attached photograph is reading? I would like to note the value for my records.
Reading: 1 V
